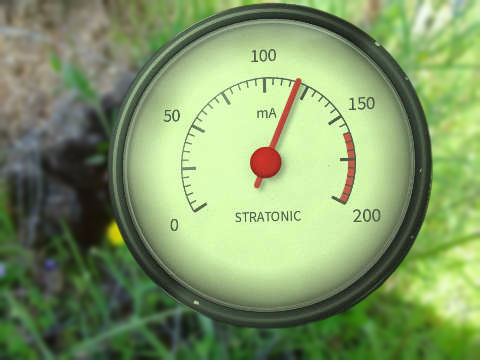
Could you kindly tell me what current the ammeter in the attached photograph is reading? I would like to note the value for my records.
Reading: 120 mA
